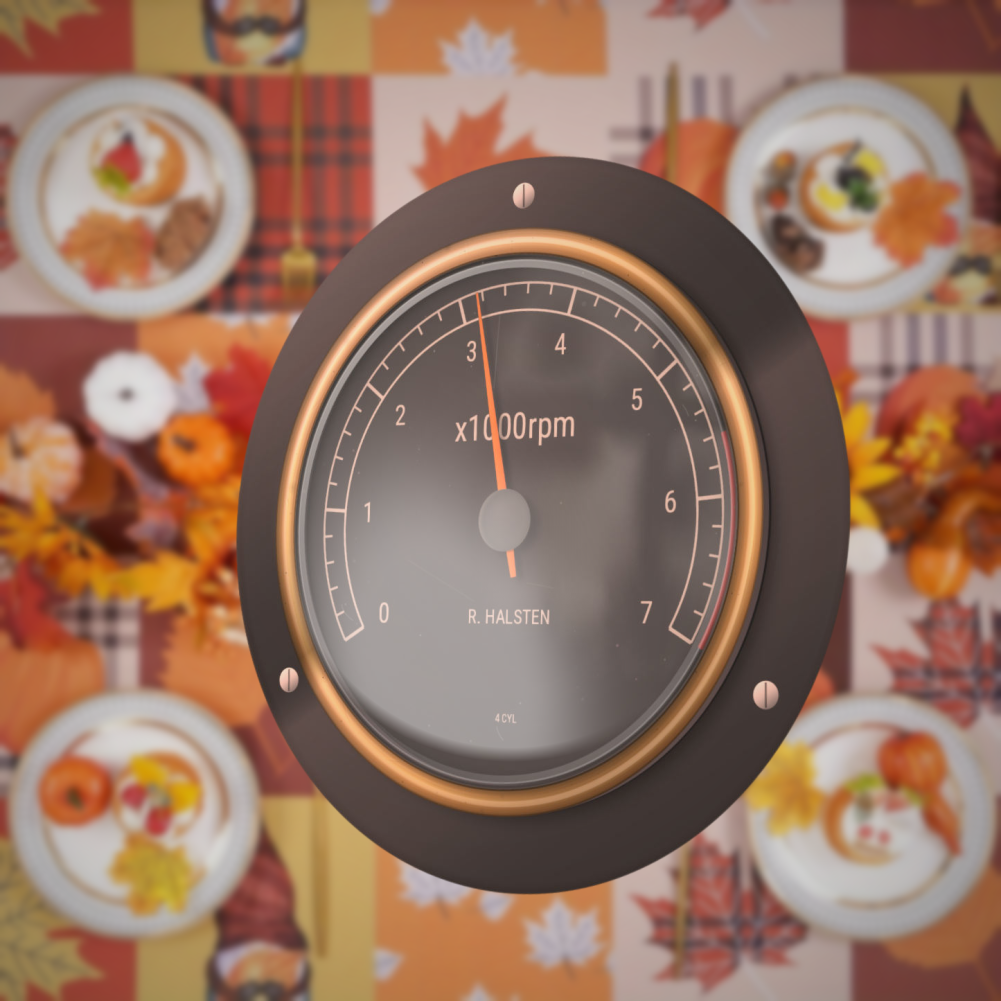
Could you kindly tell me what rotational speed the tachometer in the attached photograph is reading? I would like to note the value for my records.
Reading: 3200 rpm
